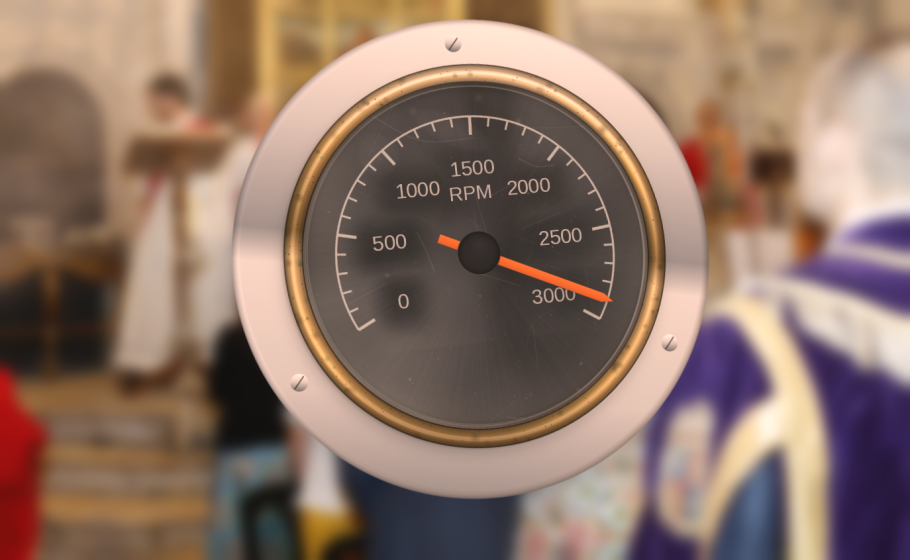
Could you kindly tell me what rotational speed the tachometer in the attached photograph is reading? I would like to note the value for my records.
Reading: 2900 rpm
